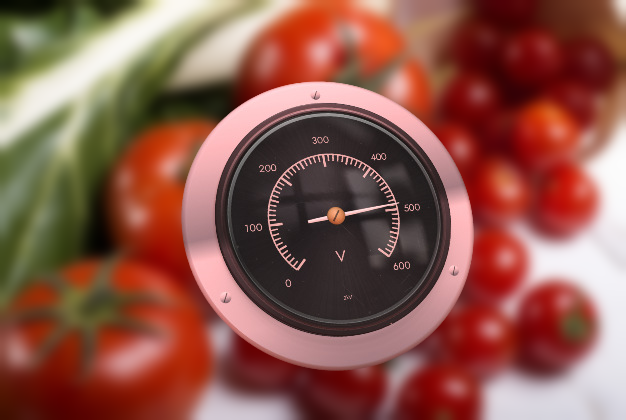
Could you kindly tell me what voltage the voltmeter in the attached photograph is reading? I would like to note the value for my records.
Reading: 490 V
